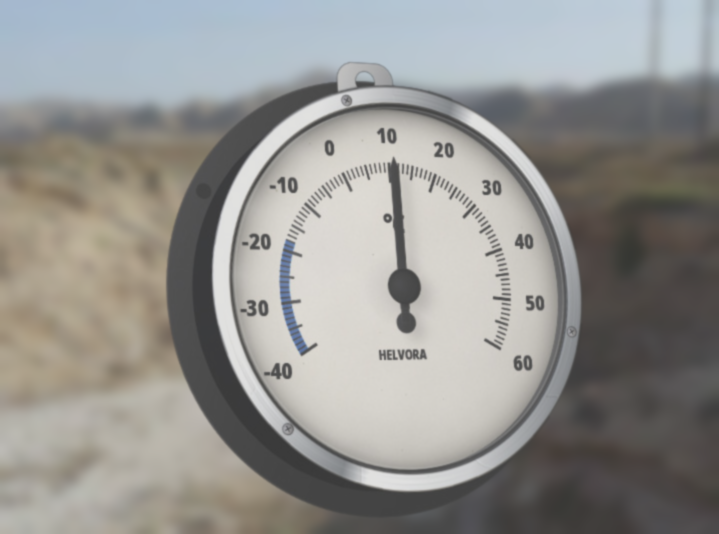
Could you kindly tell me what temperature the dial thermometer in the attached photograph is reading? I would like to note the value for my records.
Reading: 10 °C
